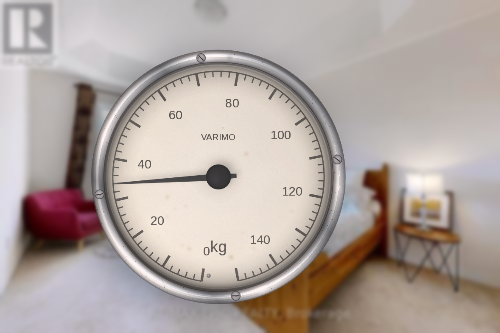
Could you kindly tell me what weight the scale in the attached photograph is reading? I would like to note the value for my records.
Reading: 34 kg
